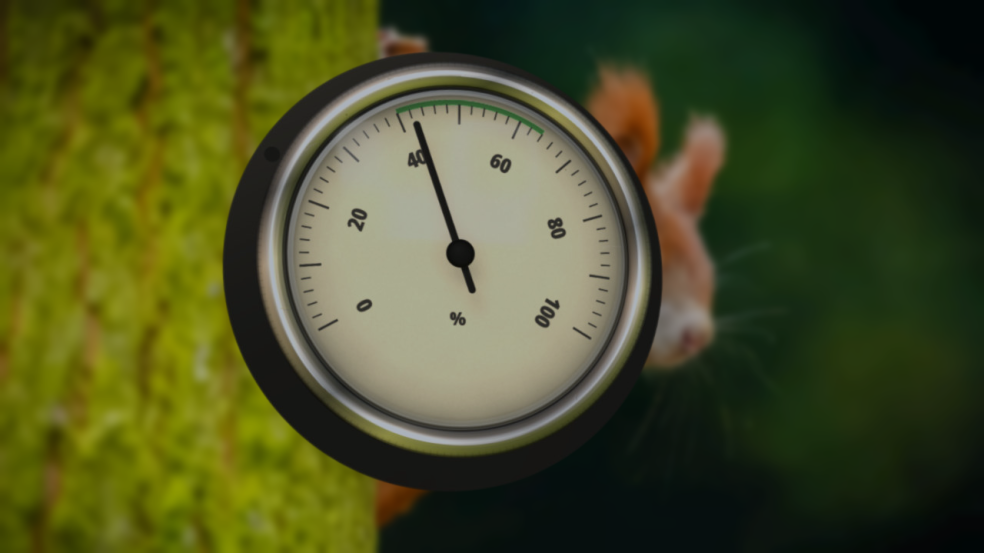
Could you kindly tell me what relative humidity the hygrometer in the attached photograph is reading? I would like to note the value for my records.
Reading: 42 %
